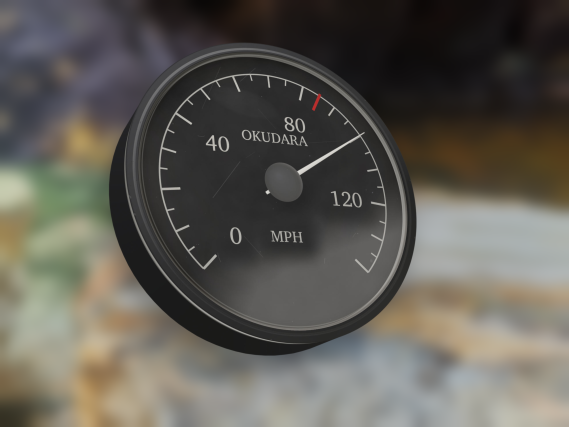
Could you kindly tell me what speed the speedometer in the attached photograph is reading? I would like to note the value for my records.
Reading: 100 mph
